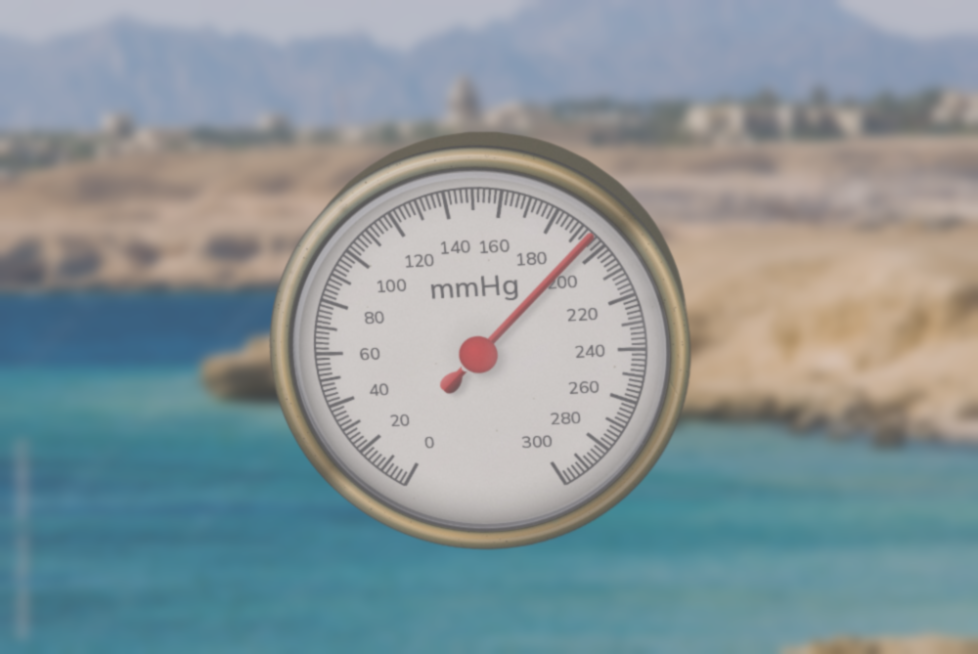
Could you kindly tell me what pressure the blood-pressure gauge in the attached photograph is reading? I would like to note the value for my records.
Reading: 194 mmHg
